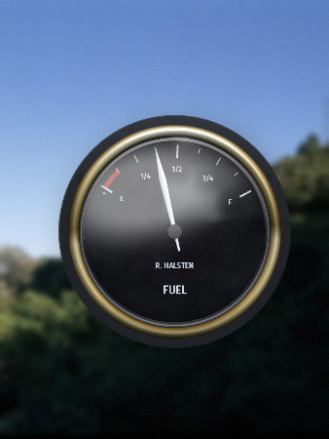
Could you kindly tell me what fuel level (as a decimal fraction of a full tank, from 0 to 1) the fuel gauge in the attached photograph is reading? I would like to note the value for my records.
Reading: 0.375
